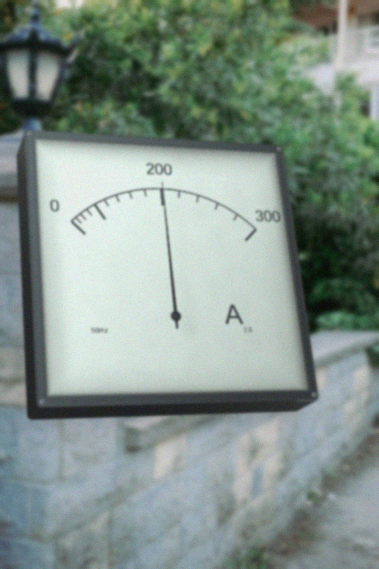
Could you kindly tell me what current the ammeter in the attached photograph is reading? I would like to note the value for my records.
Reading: 200 A
